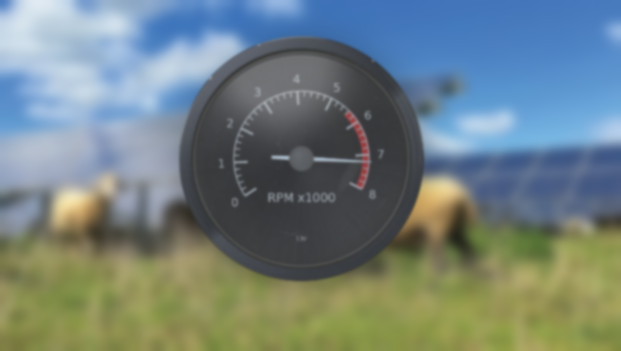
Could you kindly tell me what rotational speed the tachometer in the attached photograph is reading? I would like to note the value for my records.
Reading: 7200 rpm
